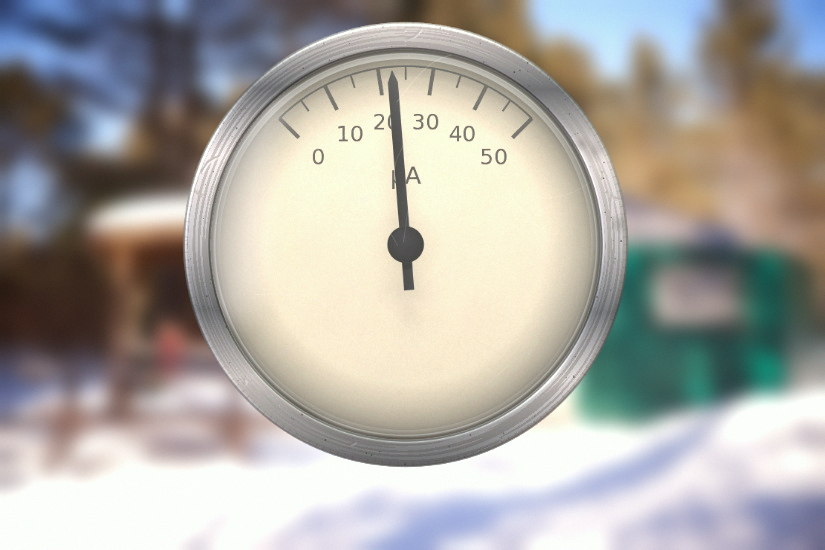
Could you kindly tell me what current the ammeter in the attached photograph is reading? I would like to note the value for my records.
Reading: 22.5 µA
